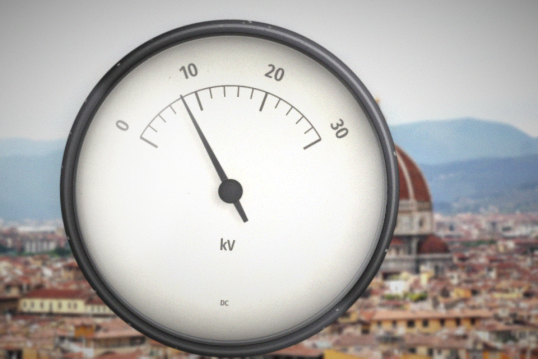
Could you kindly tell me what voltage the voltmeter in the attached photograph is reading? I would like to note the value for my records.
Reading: 8 kV
